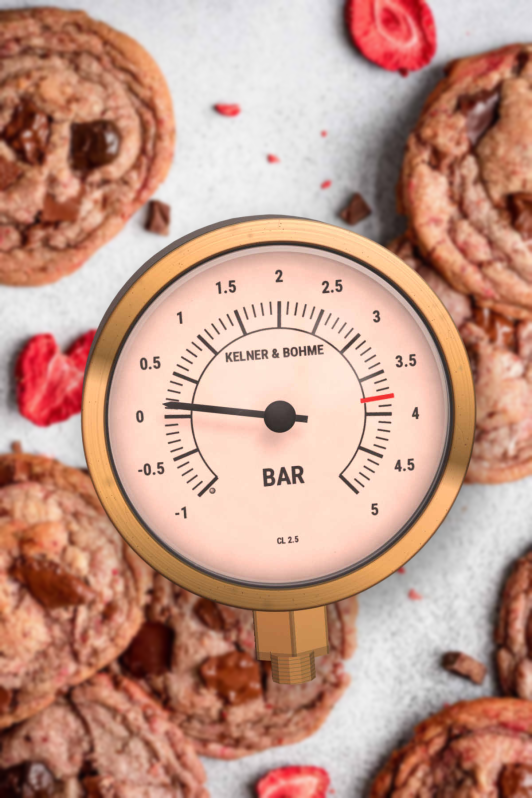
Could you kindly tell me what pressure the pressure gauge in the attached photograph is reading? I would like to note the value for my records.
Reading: 0.15 bar
